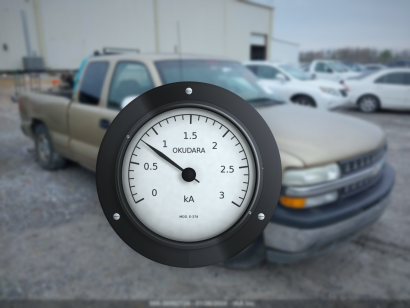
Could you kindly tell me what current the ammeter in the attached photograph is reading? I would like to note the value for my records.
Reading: 0.8 kA
